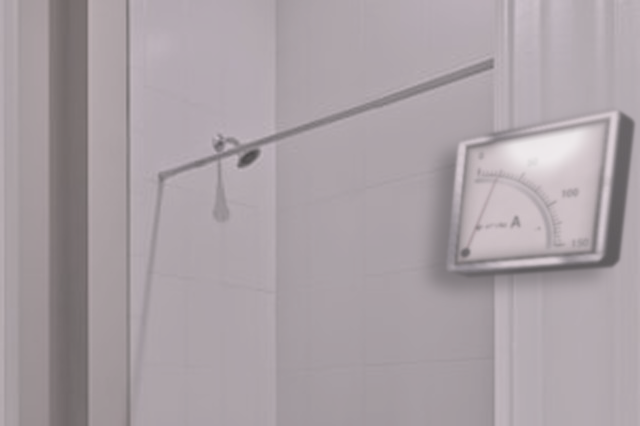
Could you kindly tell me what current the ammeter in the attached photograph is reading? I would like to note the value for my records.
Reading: 25 A
